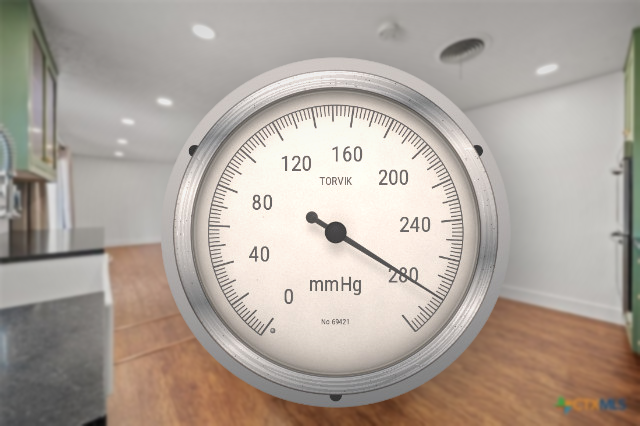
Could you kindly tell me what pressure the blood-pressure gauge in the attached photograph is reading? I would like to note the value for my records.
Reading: 280 mmHg
